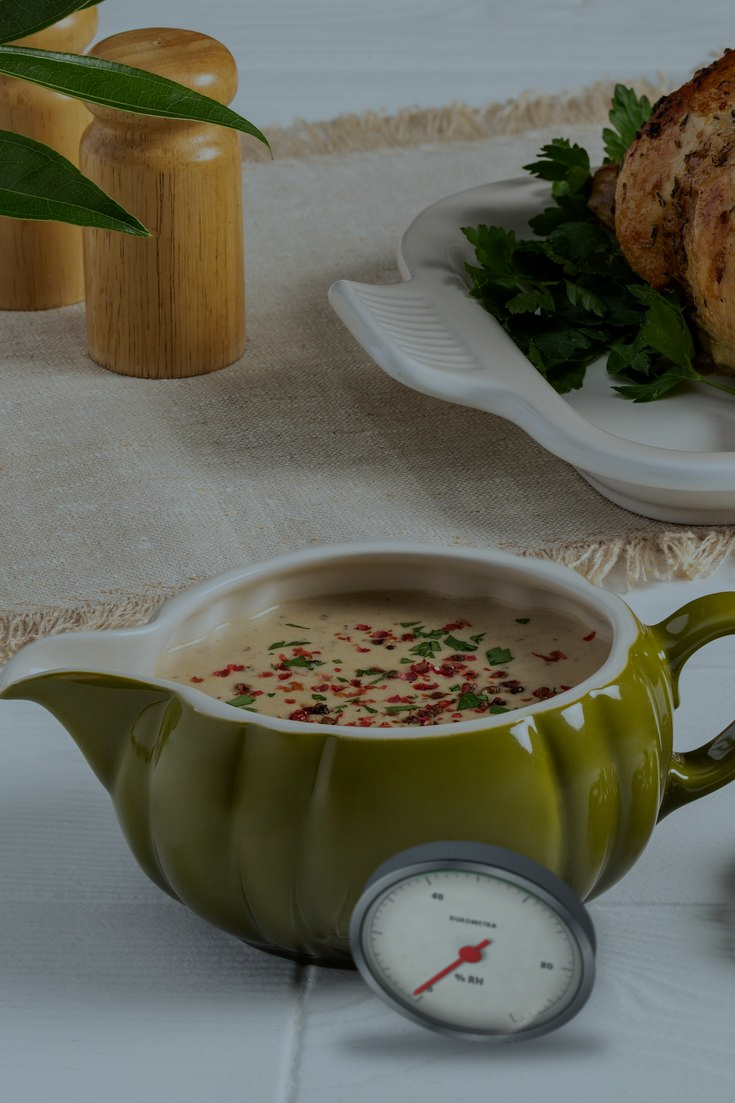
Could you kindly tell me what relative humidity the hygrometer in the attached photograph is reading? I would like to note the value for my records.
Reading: 2 %
